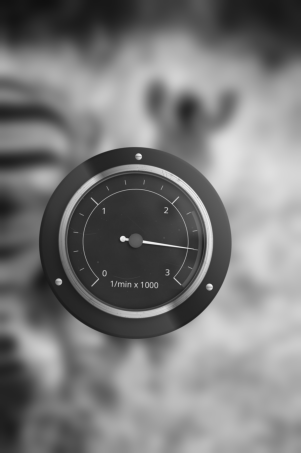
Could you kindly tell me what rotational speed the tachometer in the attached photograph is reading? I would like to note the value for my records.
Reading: 2600 rpm
